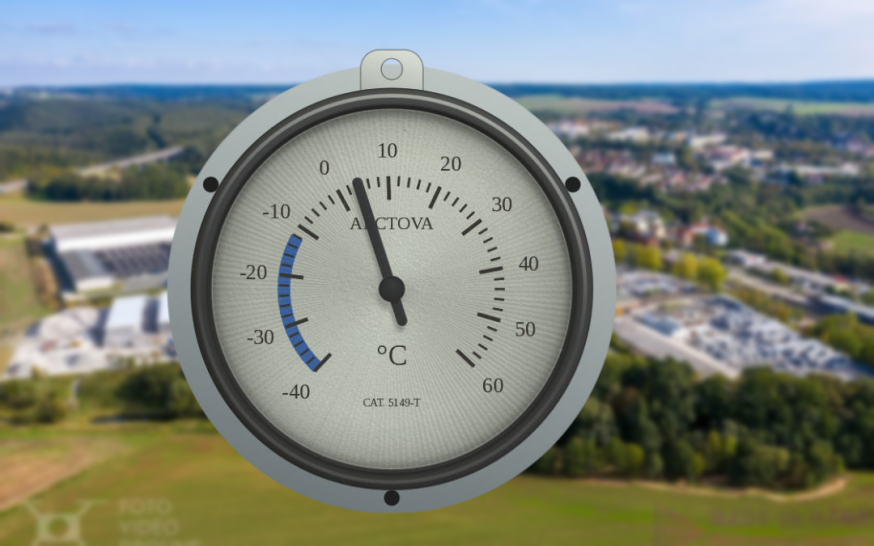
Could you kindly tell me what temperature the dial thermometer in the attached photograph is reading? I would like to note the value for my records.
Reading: 4 °C
